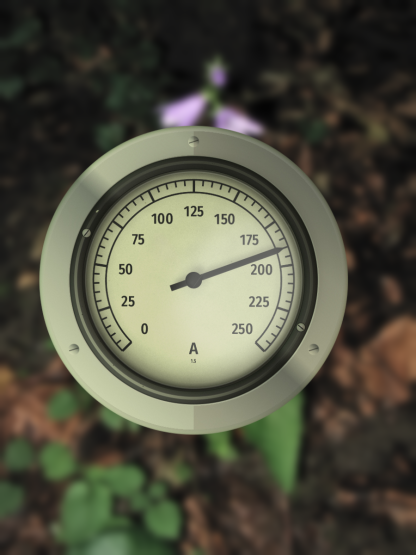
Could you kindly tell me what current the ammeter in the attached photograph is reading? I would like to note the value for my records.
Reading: 190 A
